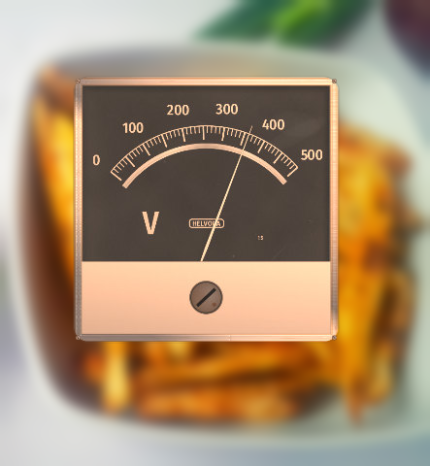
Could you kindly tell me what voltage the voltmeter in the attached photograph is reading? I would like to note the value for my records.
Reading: 360 V
